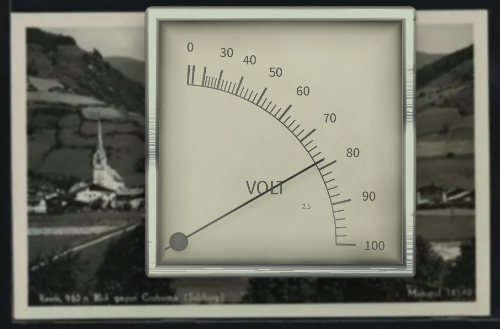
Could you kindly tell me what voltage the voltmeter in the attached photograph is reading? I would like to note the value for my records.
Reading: 78 V
